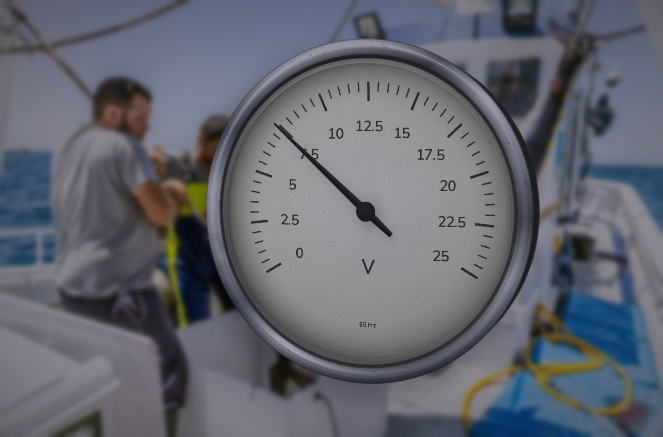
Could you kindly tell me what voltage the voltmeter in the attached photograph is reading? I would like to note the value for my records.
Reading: 7.5 V
